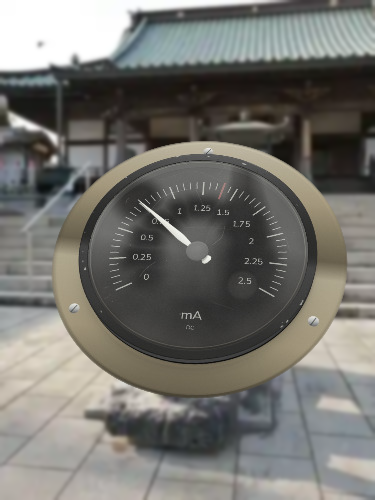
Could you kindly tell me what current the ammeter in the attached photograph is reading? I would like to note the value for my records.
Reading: 0.75 mA
